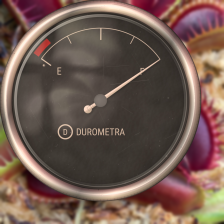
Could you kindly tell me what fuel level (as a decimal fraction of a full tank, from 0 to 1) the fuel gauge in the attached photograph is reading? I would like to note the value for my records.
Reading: 1
